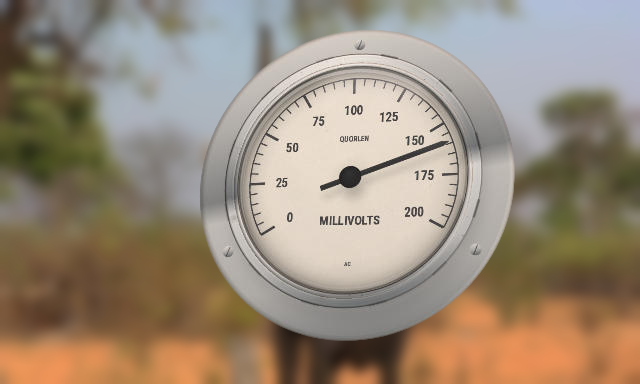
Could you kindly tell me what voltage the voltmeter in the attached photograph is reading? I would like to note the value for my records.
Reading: 160 mV
